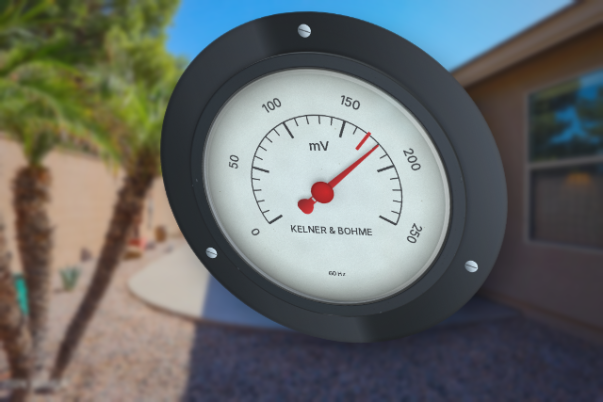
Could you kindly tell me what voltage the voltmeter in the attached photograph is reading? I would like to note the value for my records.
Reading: 180 mV
